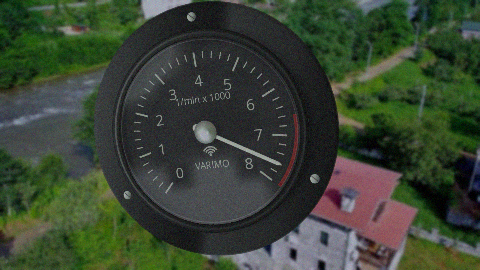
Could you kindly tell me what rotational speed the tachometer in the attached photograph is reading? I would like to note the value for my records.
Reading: 7600 rpm
